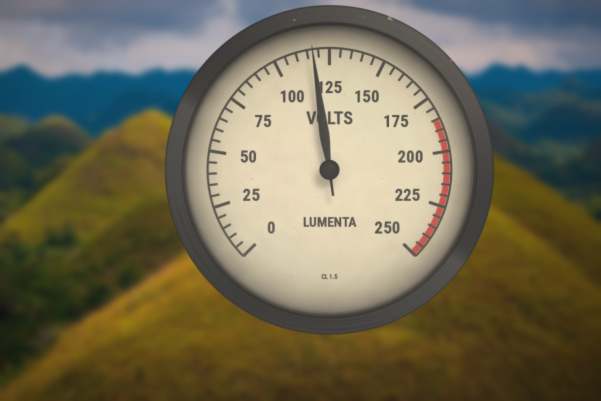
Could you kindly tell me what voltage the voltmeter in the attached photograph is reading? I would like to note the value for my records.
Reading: 117.5 V
